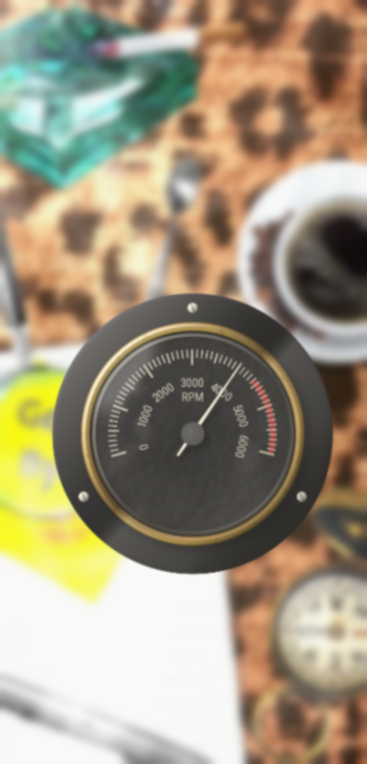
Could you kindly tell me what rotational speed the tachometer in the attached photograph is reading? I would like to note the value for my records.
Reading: 4000 rpm
